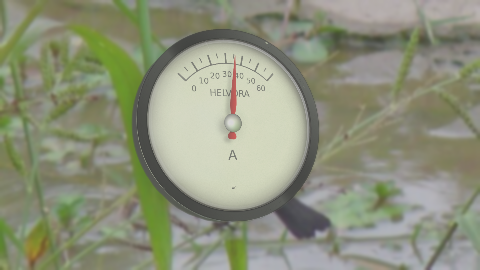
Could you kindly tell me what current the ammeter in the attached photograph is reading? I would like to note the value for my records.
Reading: 35 A
